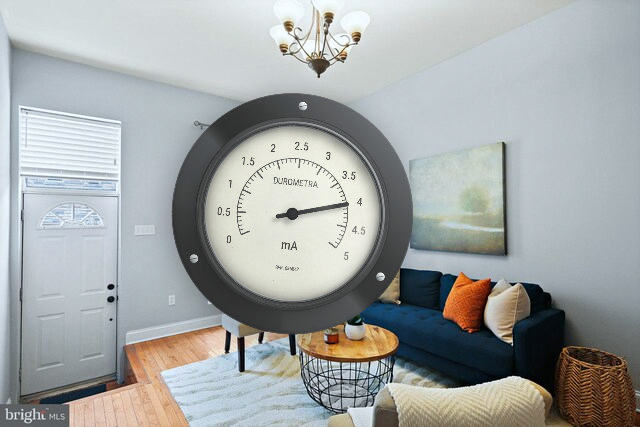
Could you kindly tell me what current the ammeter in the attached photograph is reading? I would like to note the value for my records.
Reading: 4 mA
